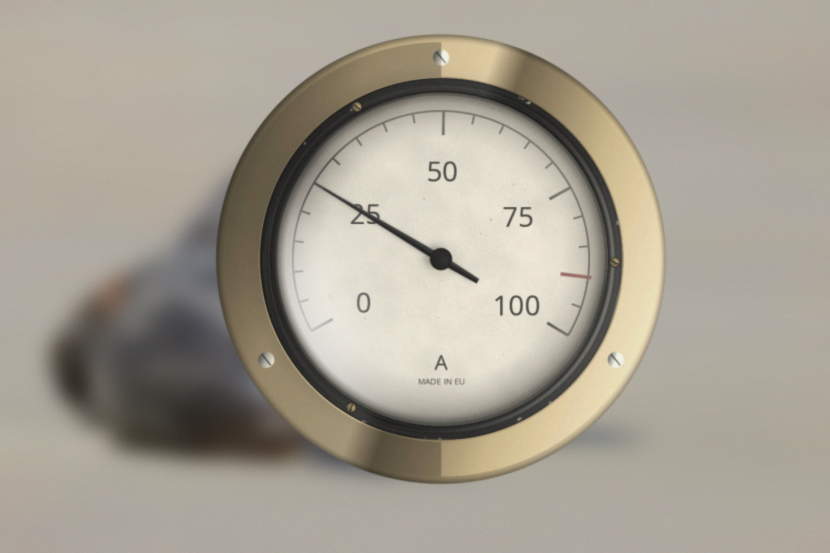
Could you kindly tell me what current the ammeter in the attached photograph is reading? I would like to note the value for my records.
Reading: 25 A
